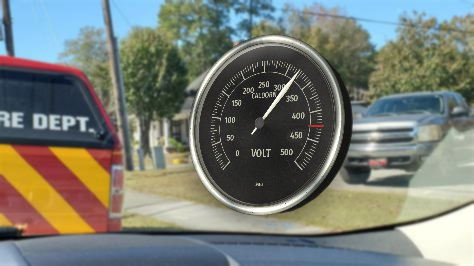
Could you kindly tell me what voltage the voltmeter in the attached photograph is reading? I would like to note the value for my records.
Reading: 325 V
